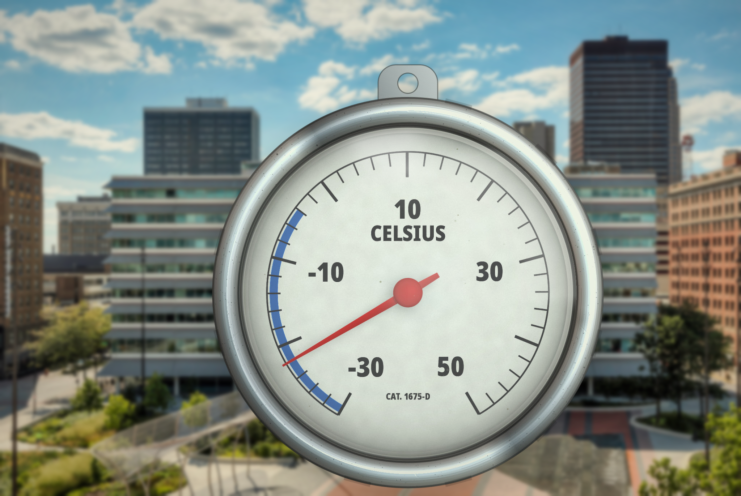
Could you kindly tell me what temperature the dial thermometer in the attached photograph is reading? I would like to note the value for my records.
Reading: -22 °C
